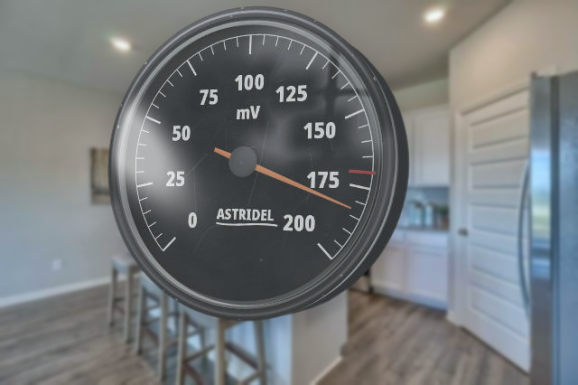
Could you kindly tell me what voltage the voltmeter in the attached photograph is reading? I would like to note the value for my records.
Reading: 182.5 mV
